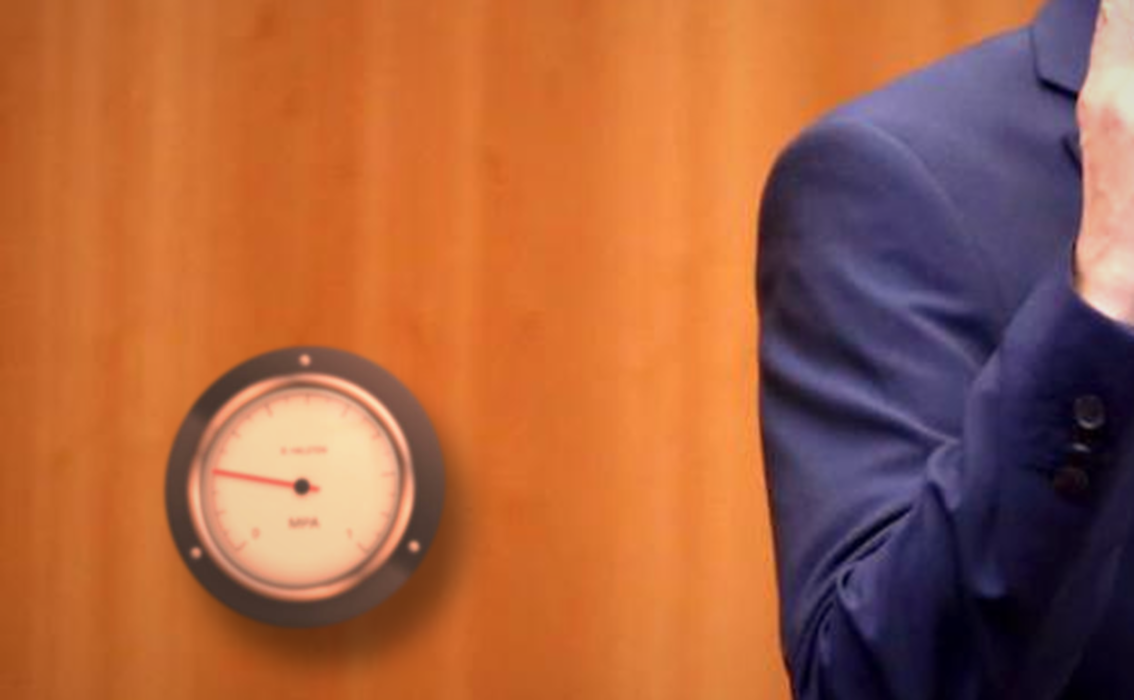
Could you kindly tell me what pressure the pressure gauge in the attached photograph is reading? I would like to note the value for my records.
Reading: 0.2 MPa
